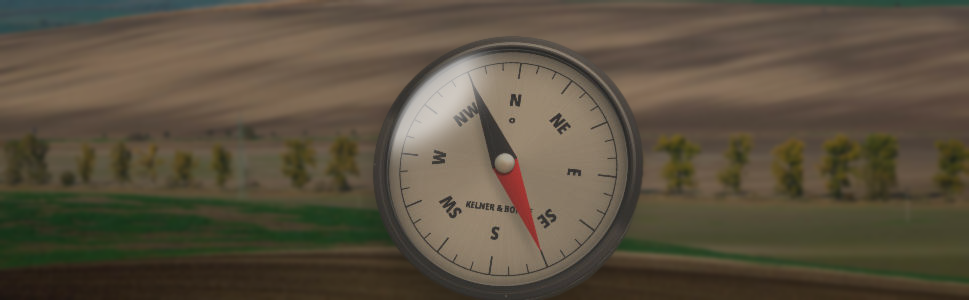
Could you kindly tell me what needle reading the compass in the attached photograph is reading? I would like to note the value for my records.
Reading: 150 °
